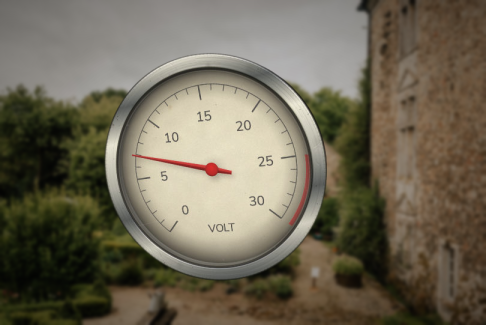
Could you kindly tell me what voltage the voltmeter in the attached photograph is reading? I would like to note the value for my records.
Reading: 7 V
